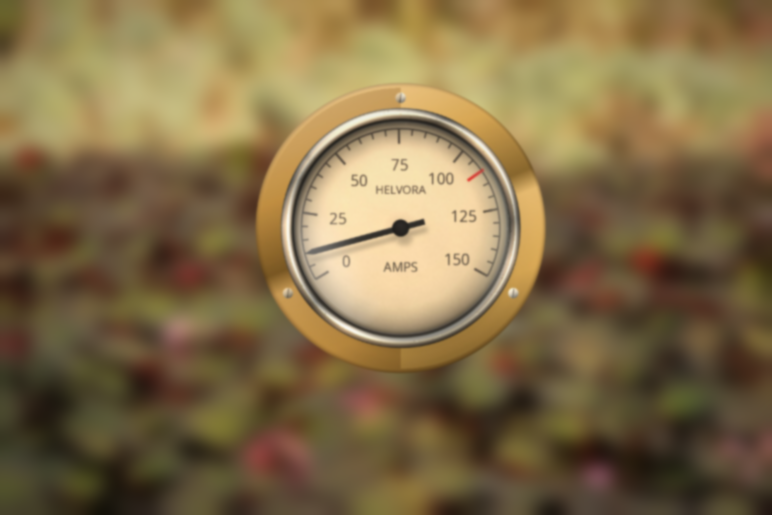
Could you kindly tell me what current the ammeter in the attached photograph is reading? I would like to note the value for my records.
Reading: 10 A
